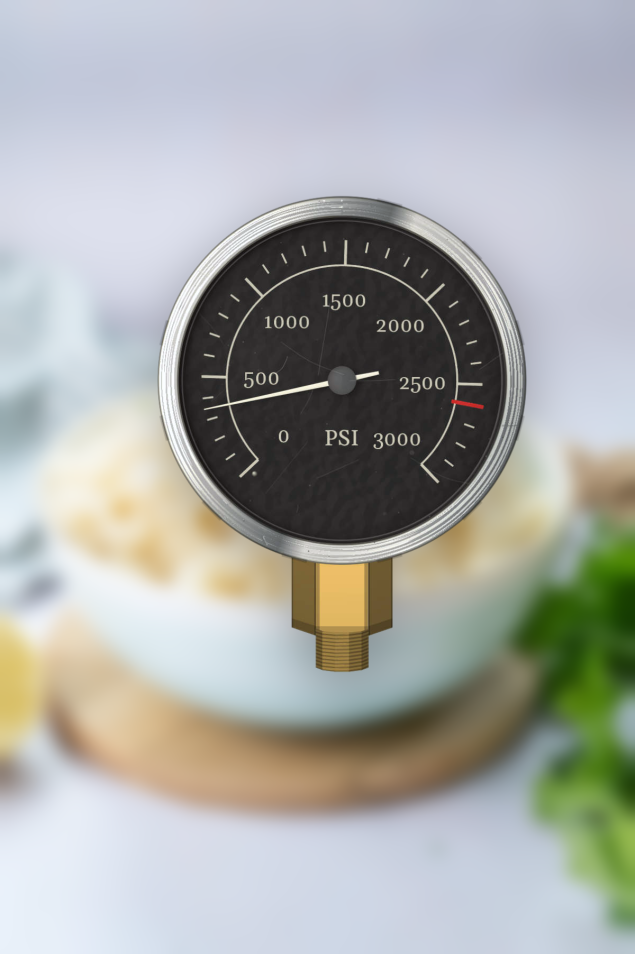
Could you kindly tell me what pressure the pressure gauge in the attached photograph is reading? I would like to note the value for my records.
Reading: 350 psi
